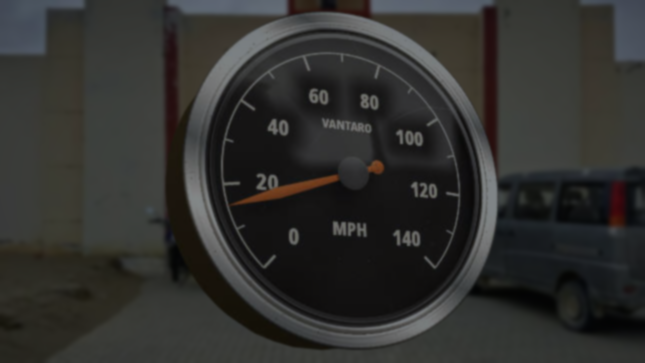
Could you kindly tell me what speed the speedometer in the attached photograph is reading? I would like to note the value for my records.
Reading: 15 mph
